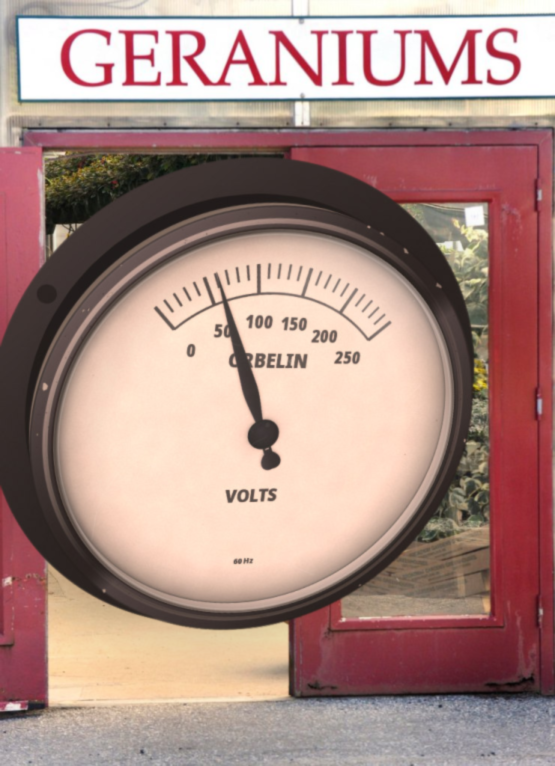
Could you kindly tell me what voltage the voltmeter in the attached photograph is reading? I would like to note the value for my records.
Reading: 60 V
